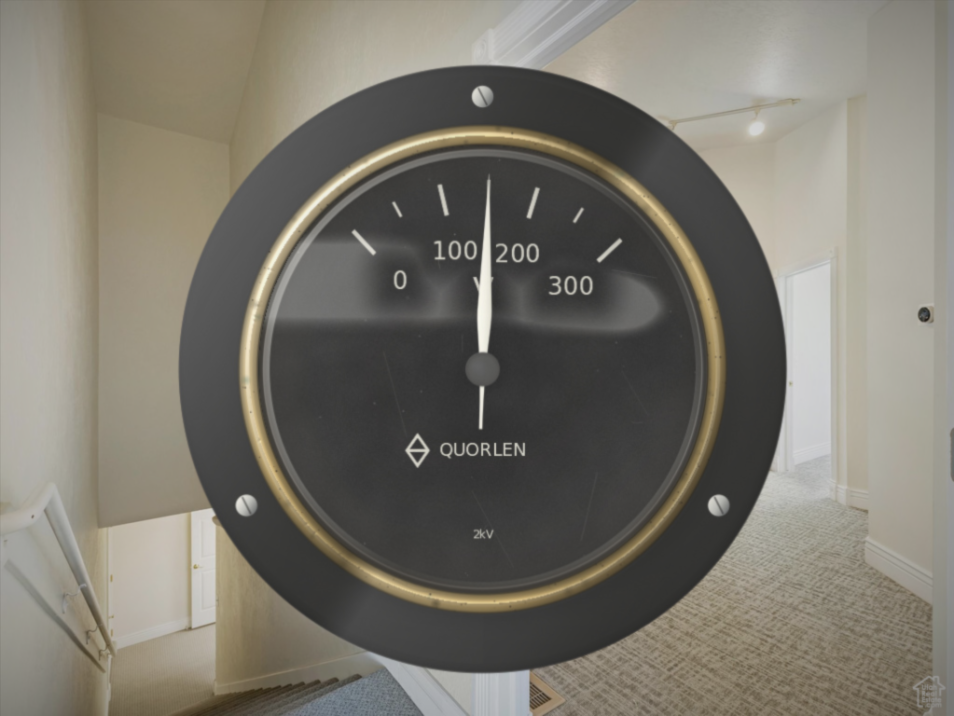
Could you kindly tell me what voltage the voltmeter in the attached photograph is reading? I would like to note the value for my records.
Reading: 150 V
